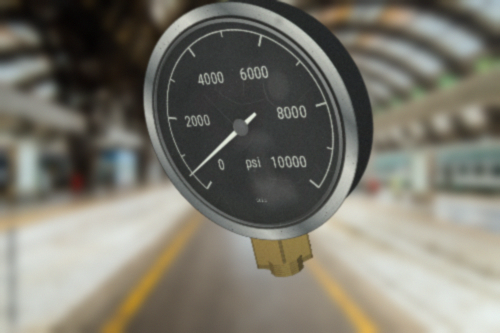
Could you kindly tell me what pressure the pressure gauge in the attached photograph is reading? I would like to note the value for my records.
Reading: 500 psi
